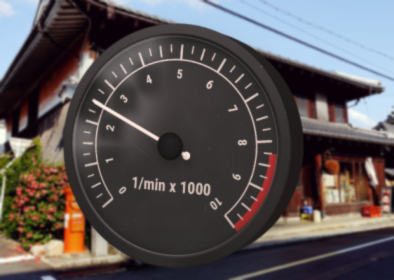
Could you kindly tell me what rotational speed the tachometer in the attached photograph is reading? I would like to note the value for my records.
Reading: 2500 rpm
